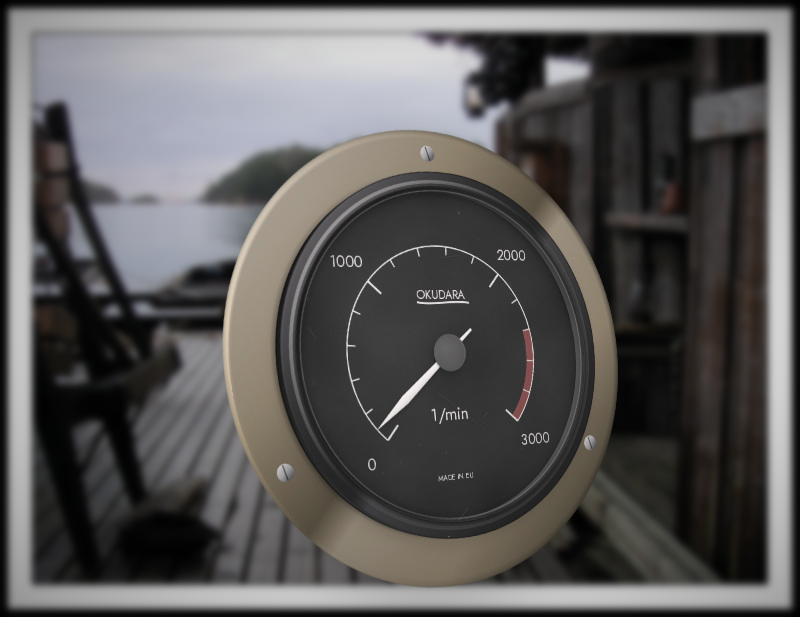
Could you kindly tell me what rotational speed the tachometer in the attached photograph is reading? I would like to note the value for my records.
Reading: 100 rpm
